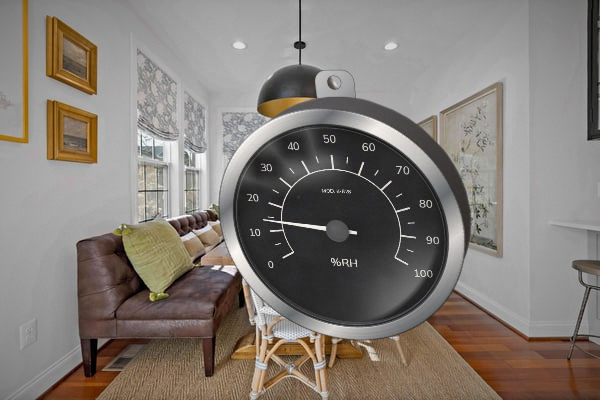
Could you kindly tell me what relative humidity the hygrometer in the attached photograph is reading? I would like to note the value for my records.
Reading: 15 %
